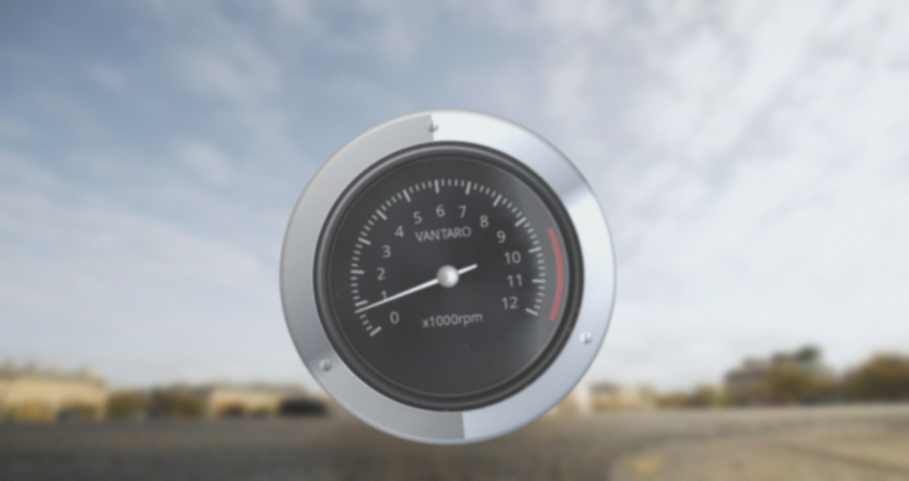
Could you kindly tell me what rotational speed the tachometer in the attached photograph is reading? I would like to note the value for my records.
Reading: 800 rpm
